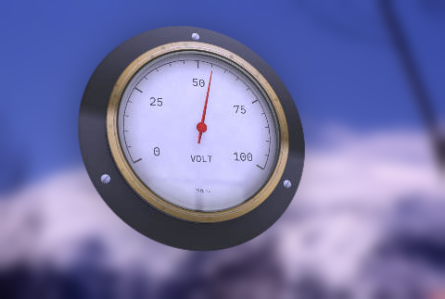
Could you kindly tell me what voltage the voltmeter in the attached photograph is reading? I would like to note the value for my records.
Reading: 55 V
